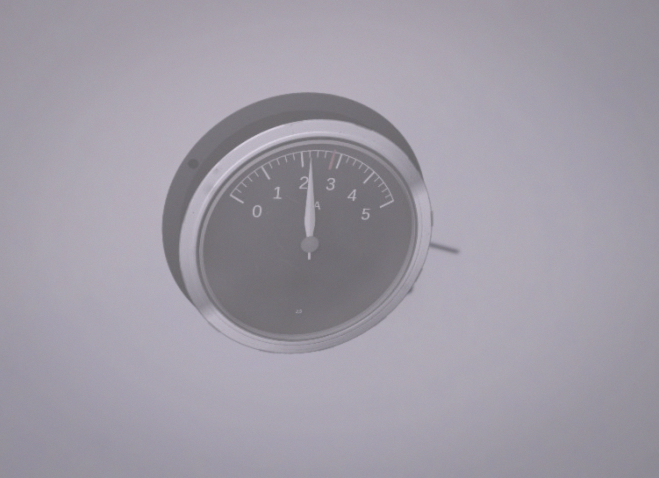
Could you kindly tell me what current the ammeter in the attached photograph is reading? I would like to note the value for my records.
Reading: 2.2 kA
